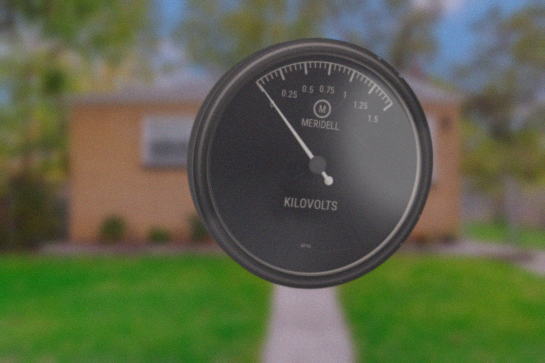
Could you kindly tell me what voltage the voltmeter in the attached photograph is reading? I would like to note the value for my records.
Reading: 0 kV
